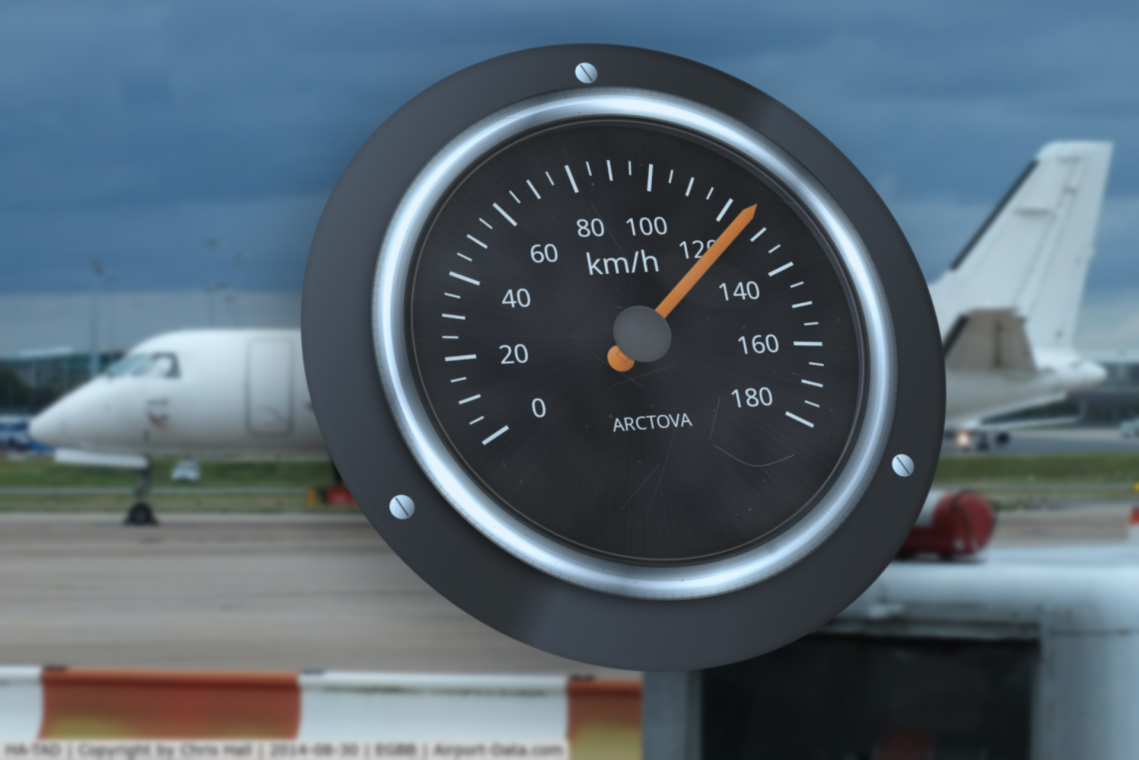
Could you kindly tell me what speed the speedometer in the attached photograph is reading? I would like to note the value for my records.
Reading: 125 km/h
